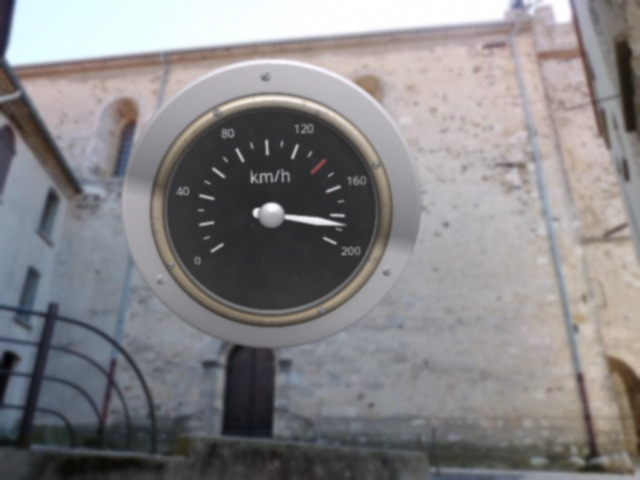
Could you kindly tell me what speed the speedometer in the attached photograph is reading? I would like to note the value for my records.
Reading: 185 km/h
